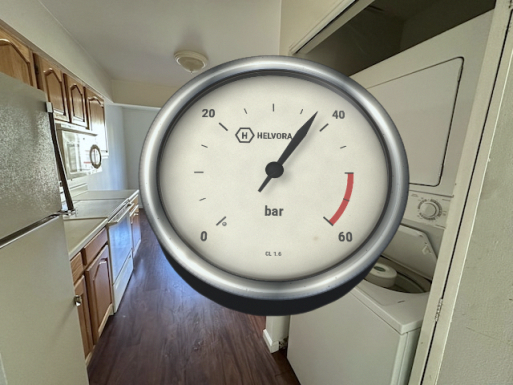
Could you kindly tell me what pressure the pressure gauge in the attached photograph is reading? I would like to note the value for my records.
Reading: 37.5 bar
